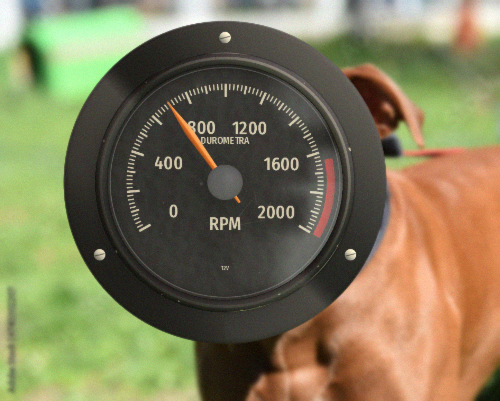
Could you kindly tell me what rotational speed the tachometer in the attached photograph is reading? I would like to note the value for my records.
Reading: 700 rpm
